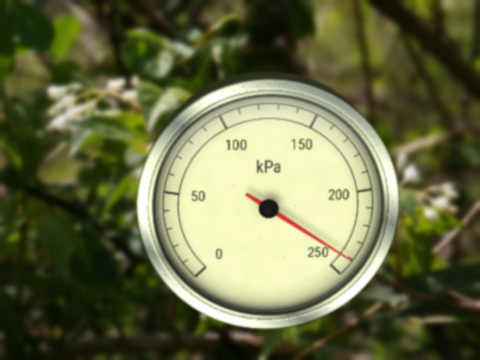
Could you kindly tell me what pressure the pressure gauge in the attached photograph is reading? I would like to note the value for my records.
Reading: 240 kPa
